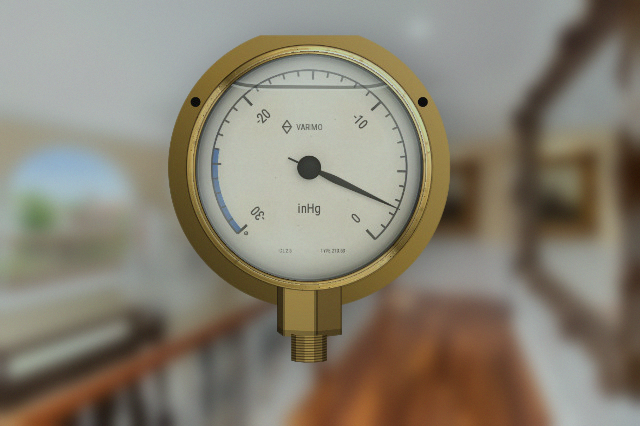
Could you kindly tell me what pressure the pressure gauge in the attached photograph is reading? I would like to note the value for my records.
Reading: -2.5 inHg
